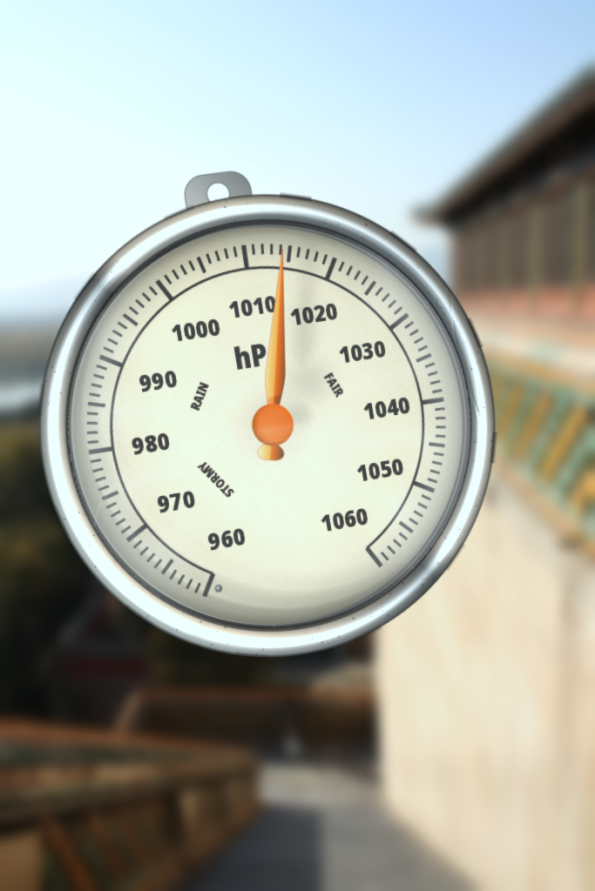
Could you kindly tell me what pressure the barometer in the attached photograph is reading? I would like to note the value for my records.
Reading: 1014 hPa
